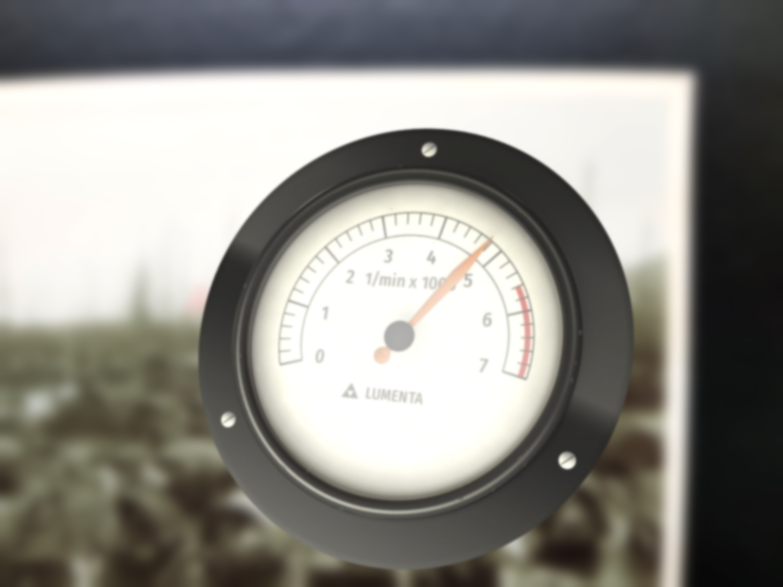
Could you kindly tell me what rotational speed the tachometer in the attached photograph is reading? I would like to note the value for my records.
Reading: 4800 rpm
